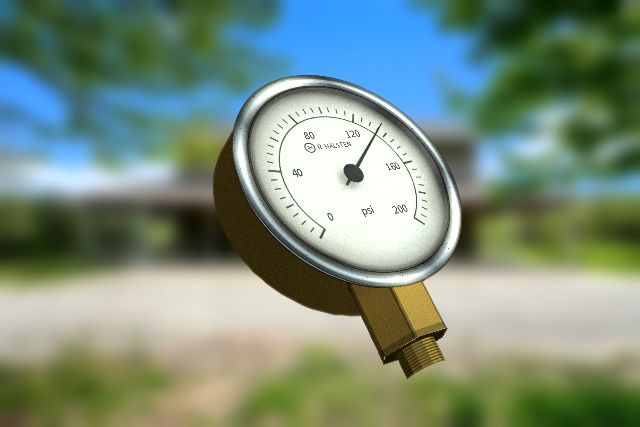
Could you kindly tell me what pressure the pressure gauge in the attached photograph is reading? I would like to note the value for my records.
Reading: 135 psi
